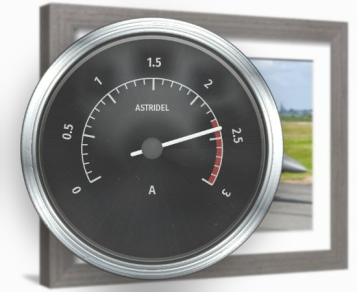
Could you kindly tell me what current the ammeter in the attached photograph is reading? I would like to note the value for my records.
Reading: 2.4 A
